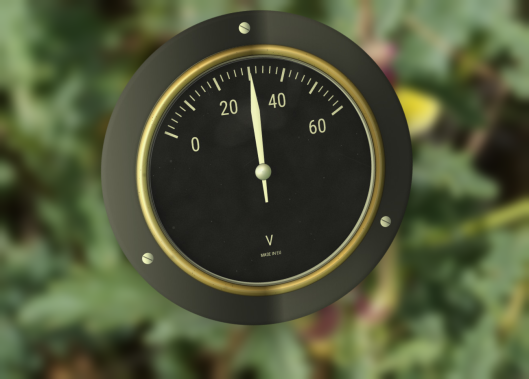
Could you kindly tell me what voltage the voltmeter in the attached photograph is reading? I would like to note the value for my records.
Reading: 30 V
